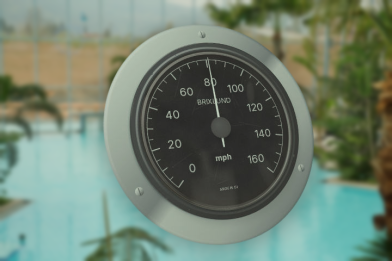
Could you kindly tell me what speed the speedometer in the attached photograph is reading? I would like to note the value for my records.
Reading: 80 mph
